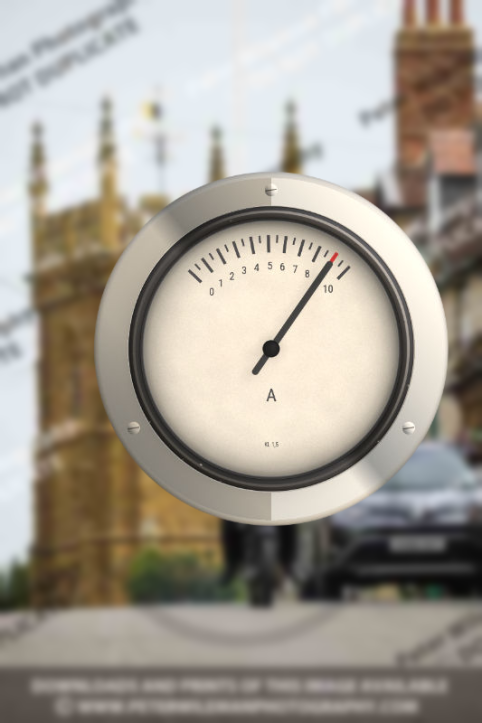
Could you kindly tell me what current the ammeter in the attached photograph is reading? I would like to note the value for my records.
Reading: 9 A
